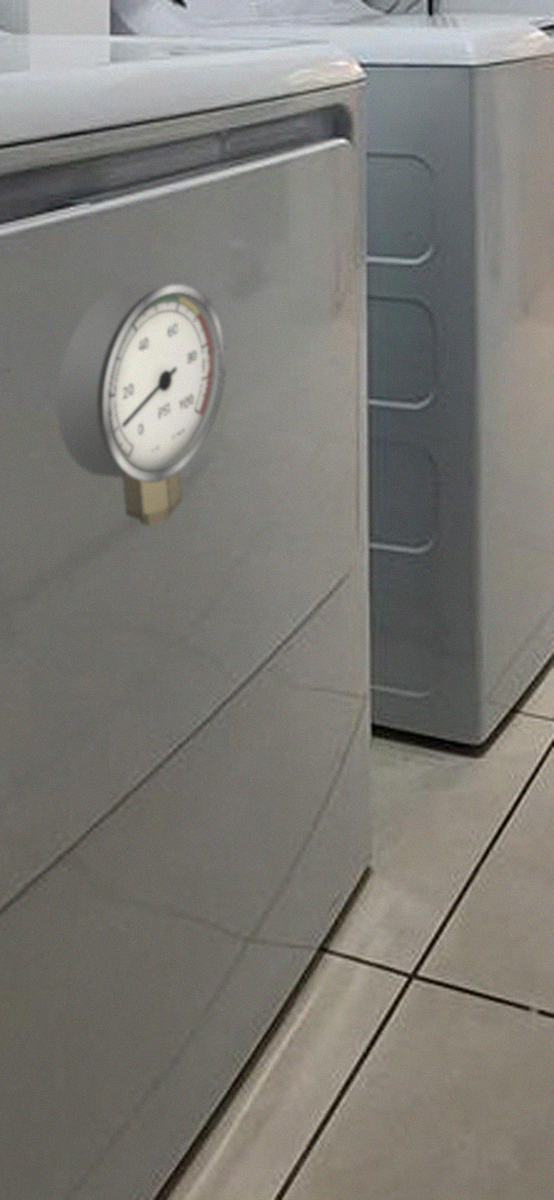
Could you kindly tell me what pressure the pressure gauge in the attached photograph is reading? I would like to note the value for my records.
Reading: 10 psi
